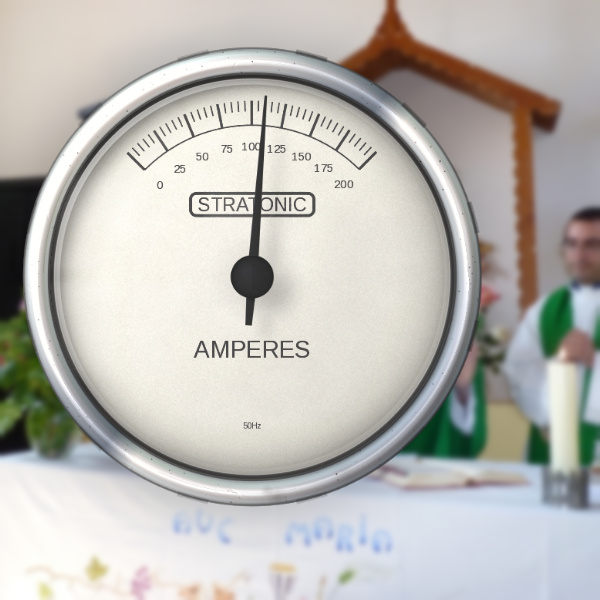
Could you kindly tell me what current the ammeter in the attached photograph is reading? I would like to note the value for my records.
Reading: 110 A
